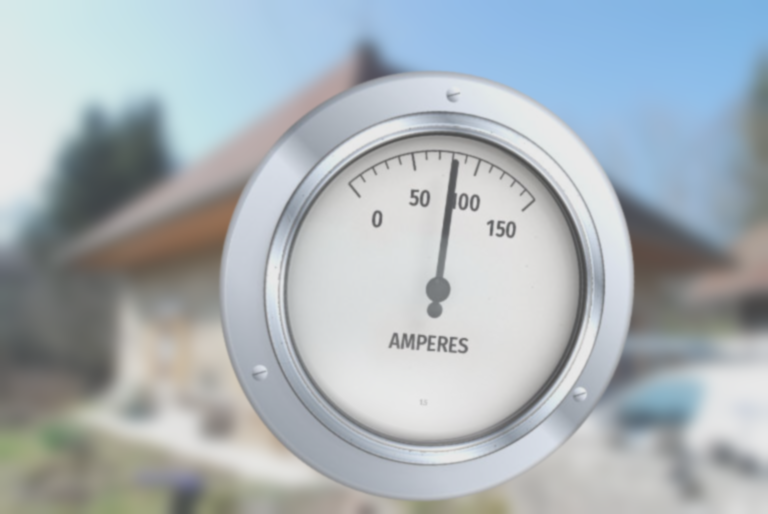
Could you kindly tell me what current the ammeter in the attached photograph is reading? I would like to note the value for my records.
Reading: 80 A
